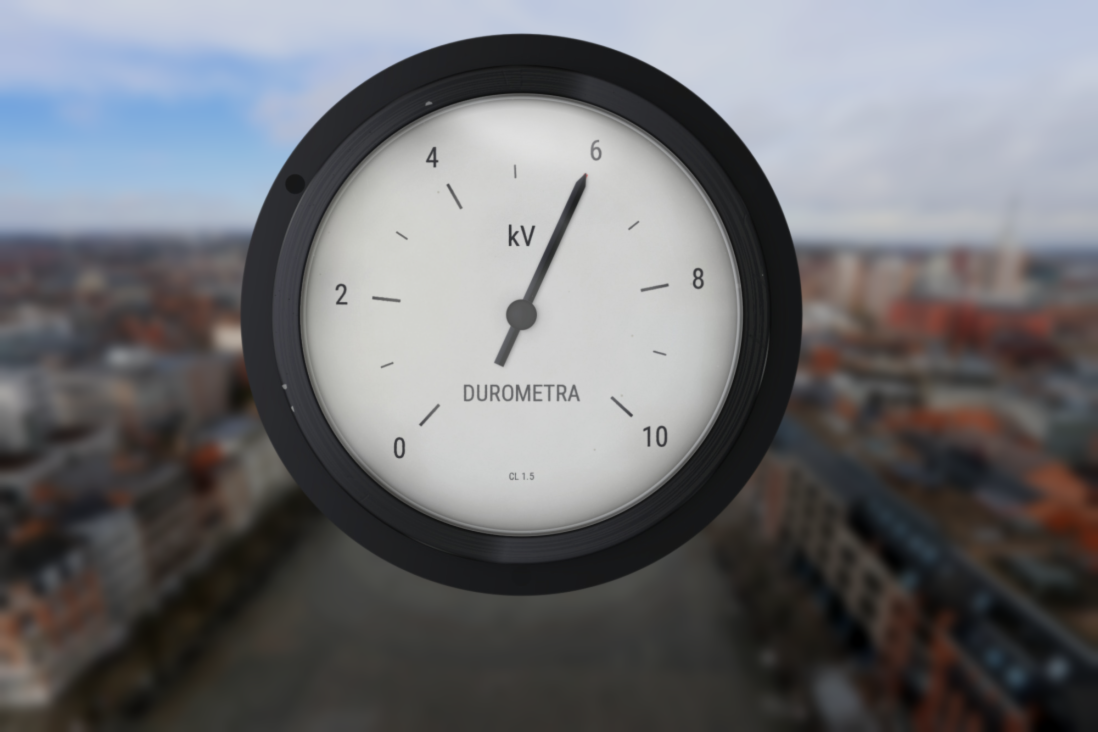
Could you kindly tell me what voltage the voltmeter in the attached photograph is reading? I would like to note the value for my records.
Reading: 6 kV
